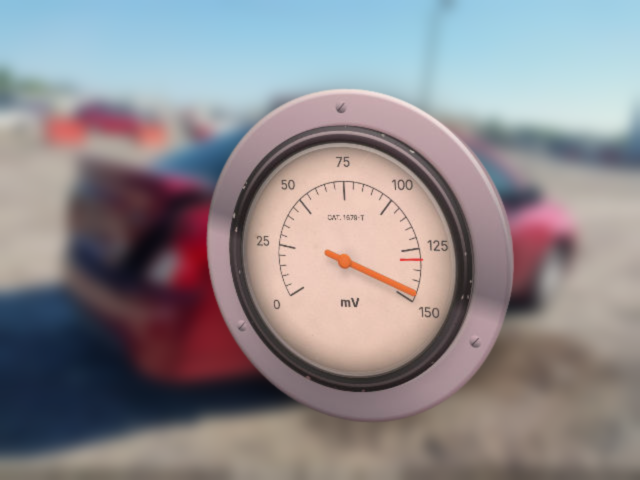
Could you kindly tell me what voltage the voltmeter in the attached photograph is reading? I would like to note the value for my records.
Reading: 145 mV
